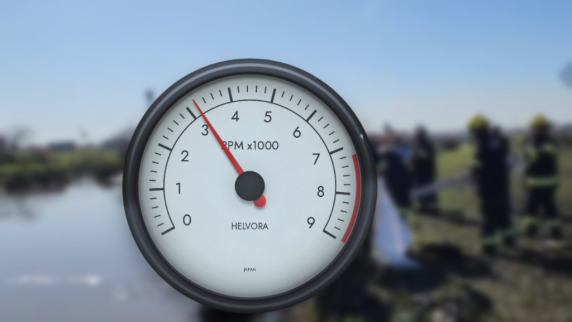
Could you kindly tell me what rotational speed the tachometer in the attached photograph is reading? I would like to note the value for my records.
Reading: 3200 rpm
